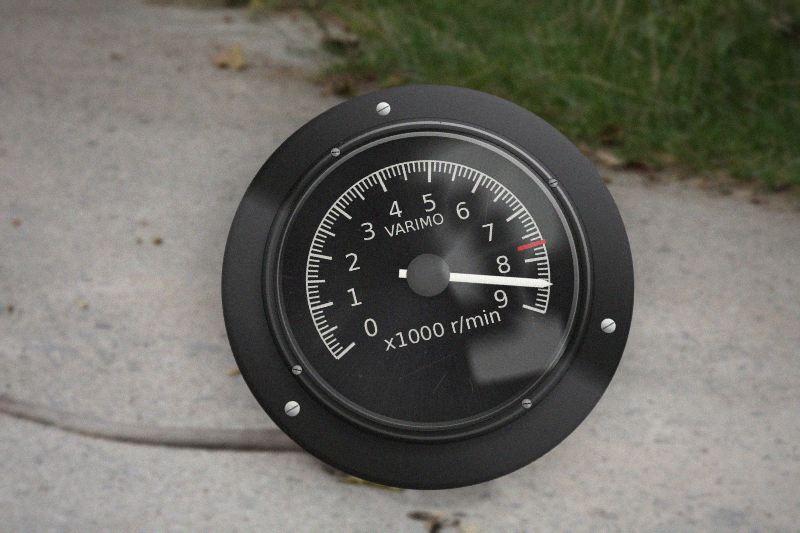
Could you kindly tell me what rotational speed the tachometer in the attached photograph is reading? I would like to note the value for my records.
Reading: 8500 rpm
